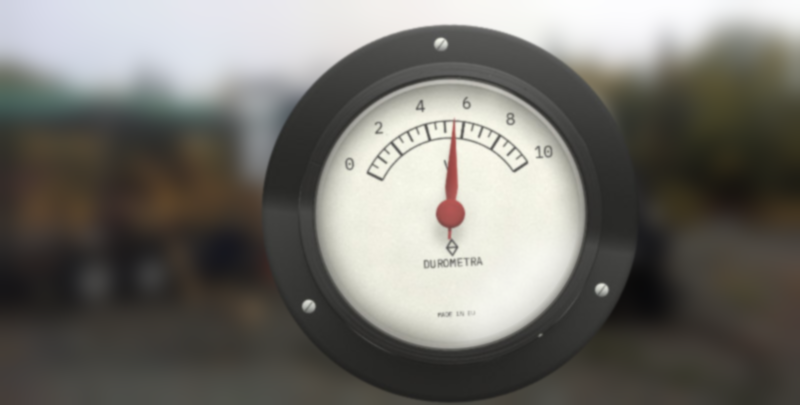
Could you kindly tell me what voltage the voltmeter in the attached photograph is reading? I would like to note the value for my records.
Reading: 5.5 V
